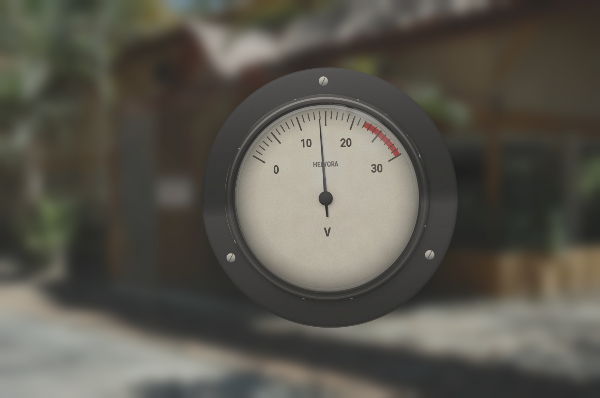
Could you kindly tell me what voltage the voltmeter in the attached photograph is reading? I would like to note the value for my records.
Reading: 14 V
